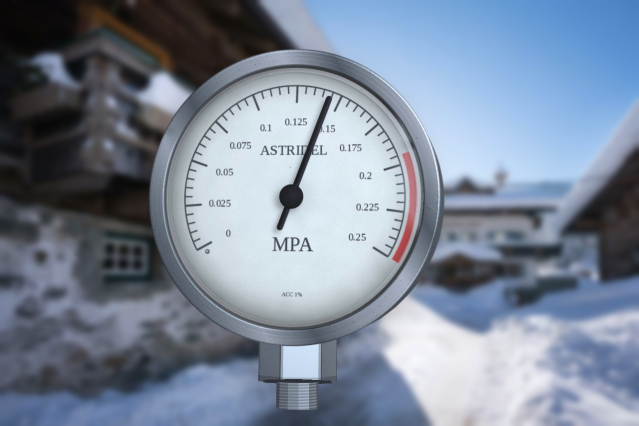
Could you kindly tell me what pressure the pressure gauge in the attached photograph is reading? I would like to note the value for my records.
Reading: 0.145 MPa
